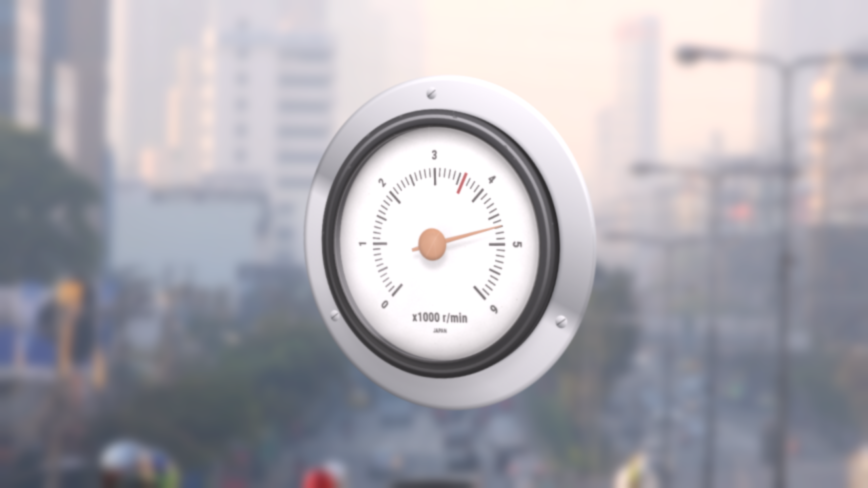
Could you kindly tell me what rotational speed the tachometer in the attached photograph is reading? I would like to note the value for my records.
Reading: 4700 rpm
